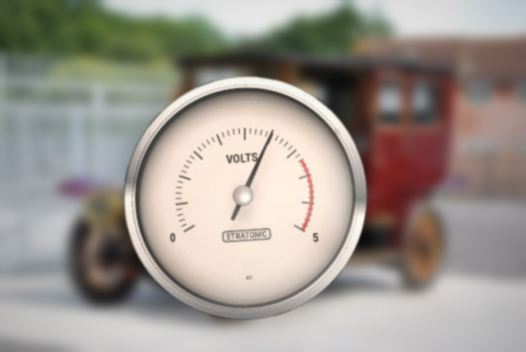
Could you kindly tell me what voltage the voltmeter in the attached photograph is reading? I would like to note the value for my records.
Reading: 3 V
